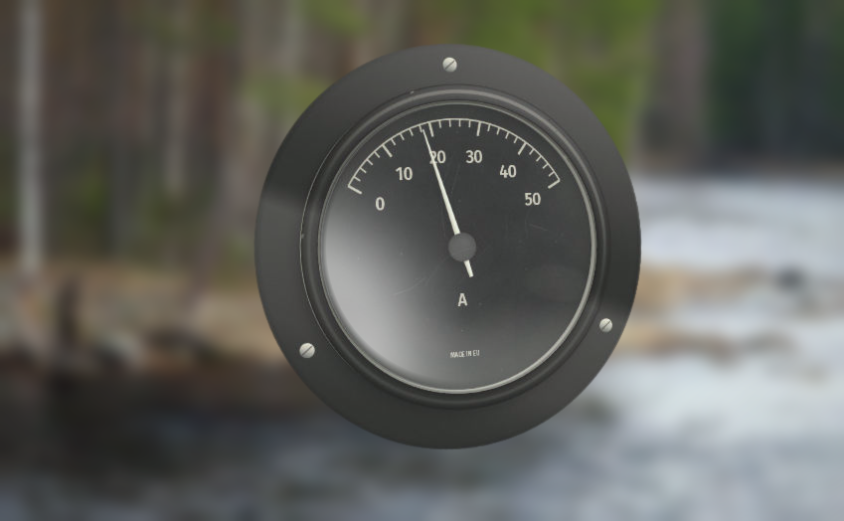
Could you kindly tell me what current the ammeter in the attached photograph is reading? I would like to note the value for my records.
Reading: 18 A
